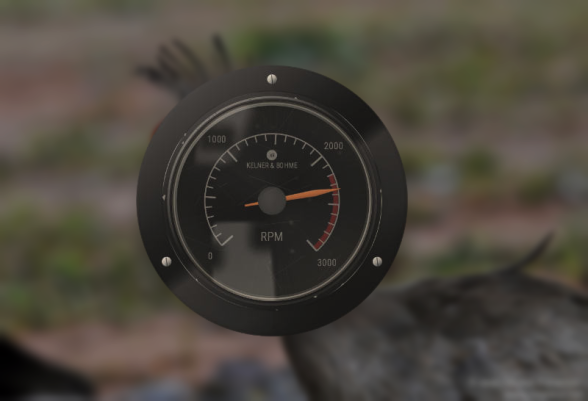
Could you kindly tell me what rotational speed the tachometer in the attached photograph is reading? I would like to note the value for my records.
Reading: 2350 rpm
